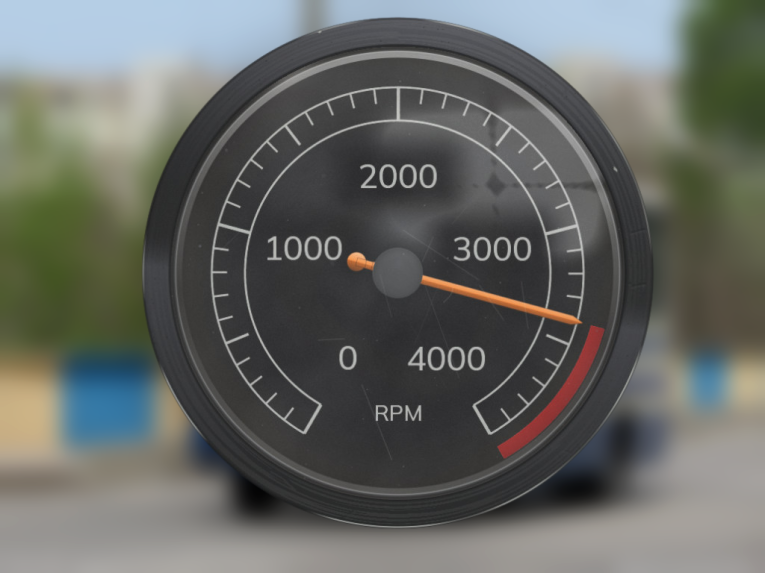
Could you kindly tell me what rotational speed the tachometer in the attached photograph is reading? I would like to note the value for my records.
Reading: 3400 rpm
